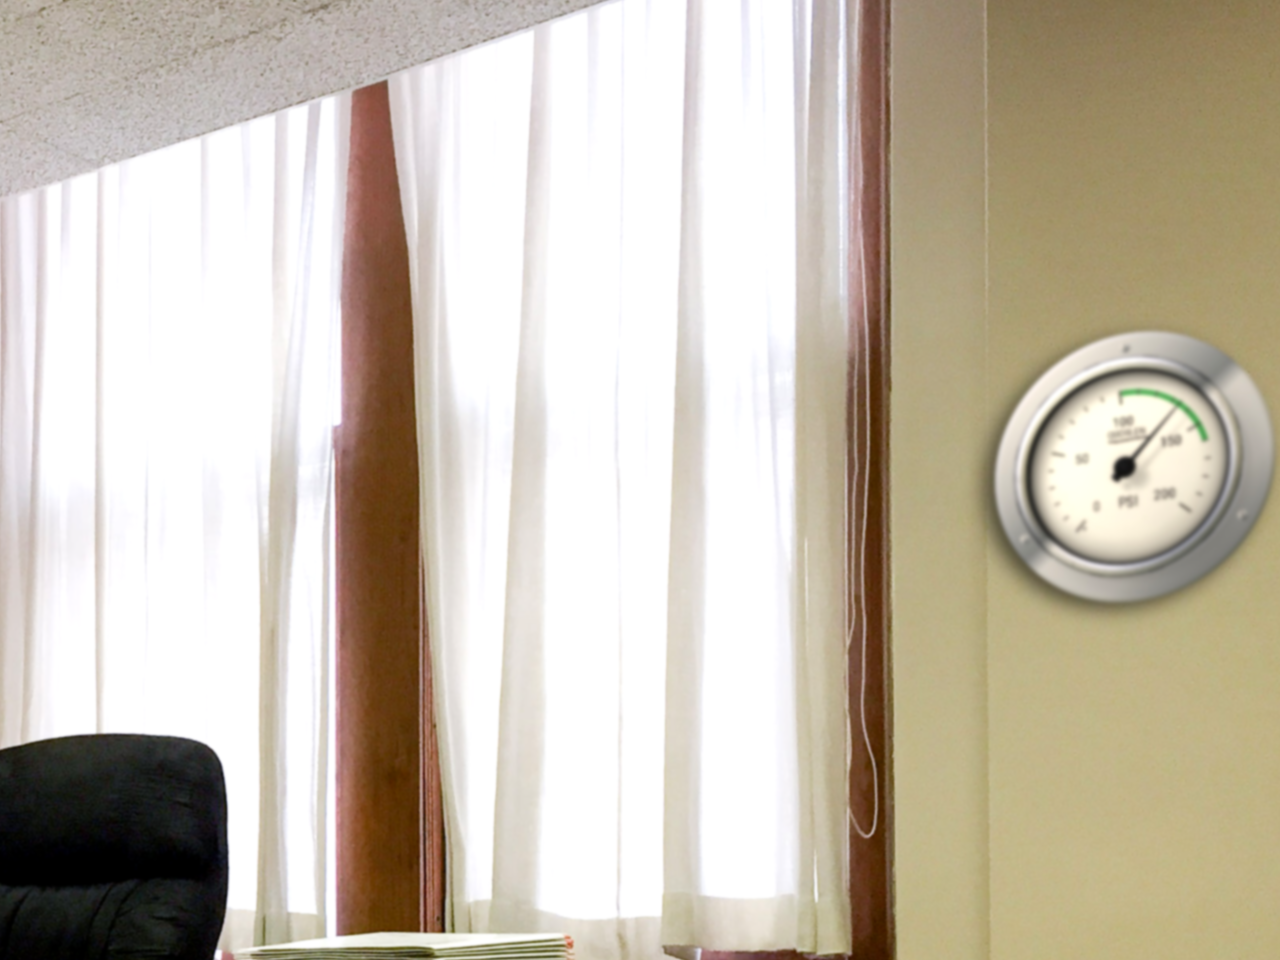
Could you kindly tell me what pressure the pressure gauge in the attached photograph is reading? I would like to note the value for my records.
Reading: 135 psi
